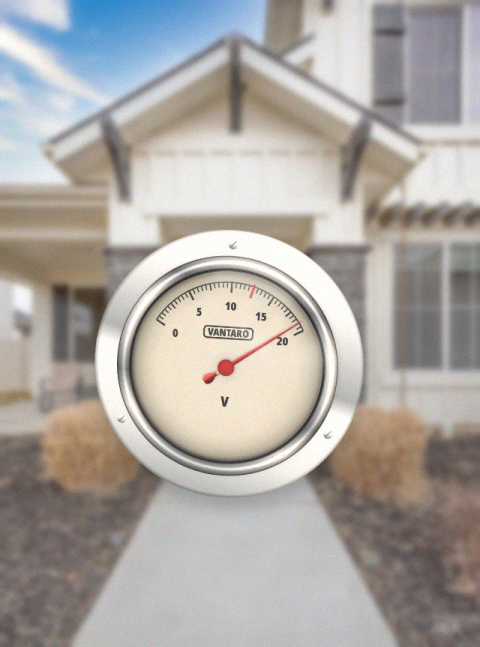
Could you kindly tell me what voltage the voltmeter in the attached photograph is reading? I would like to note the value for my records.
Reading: 19 V
